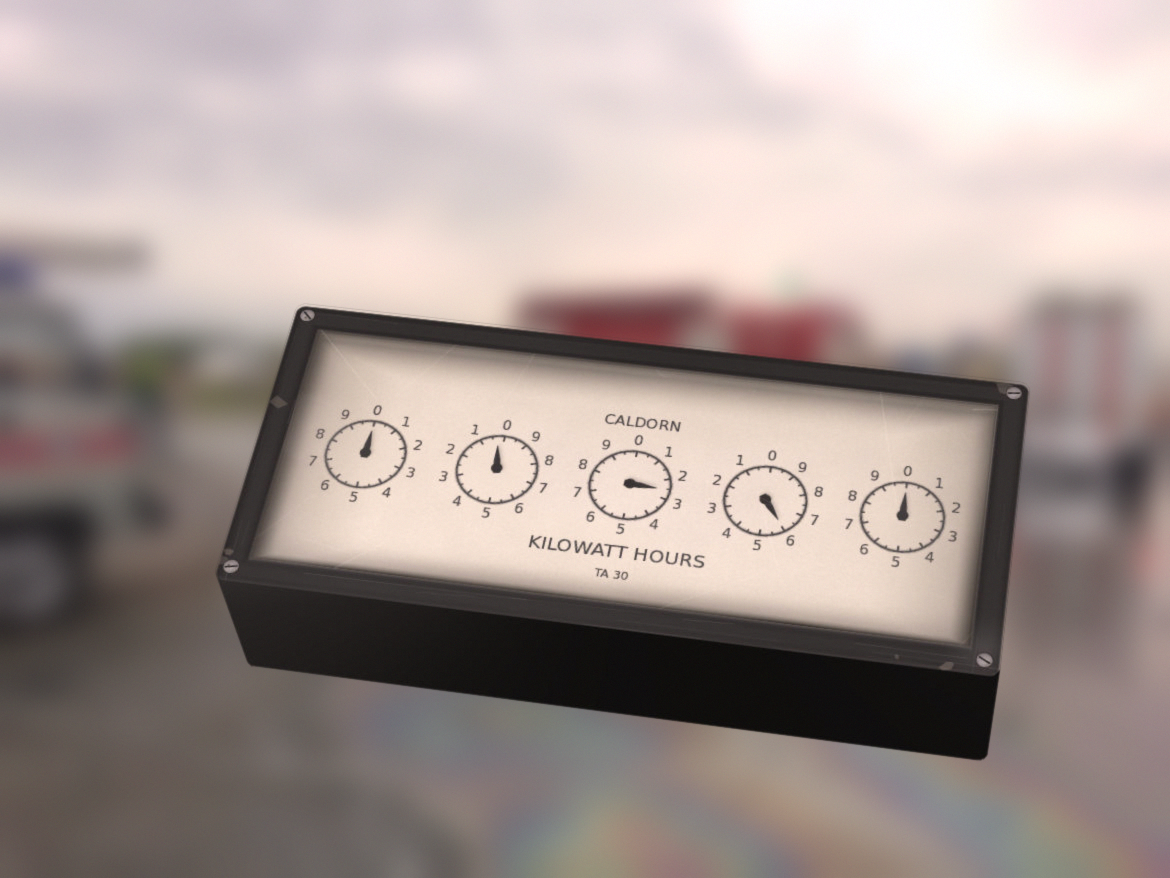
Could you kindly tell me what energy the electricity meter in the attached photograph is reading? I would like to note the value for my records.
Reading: 260 kWh
